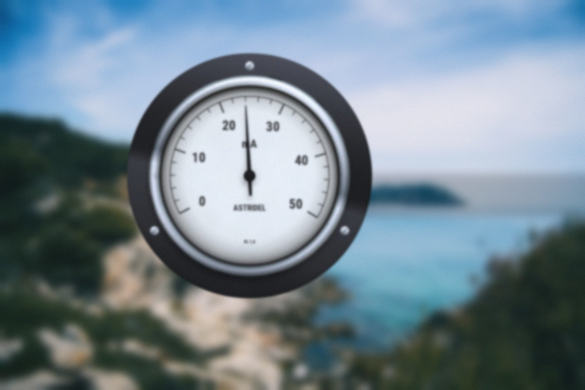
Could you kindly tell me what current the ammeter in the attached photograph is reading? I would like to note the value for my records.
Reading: 24 mA
